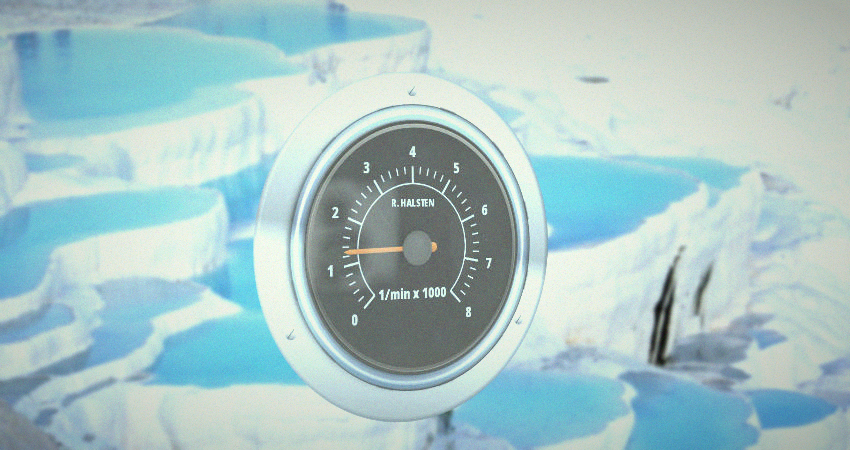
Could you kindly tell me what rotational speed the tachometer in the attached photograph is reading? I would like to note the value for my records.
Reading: 1300 rpm
